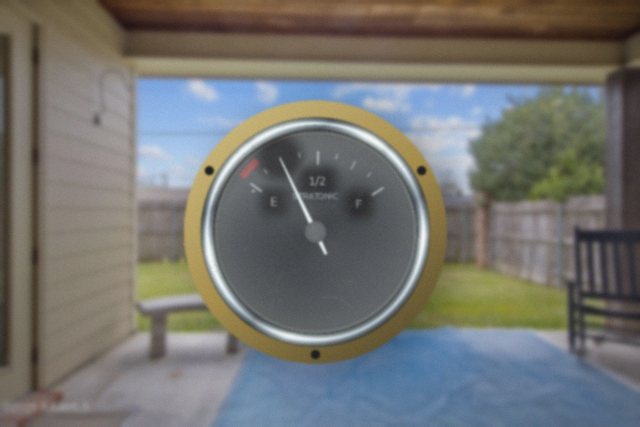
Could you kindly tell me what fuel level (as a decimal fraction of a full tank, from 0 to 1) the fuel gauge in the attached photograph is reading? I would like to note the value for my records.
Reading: 0.25
